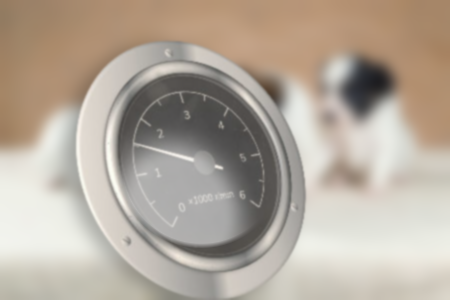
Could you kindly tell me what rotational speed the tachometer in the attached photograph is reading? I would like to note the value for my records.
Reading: 1500 rpm
